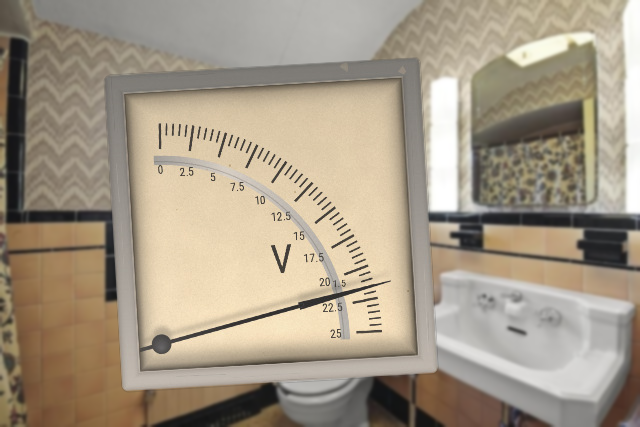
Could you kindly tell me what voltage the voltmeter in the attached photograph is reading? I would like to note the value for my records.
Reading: 21.5 V
